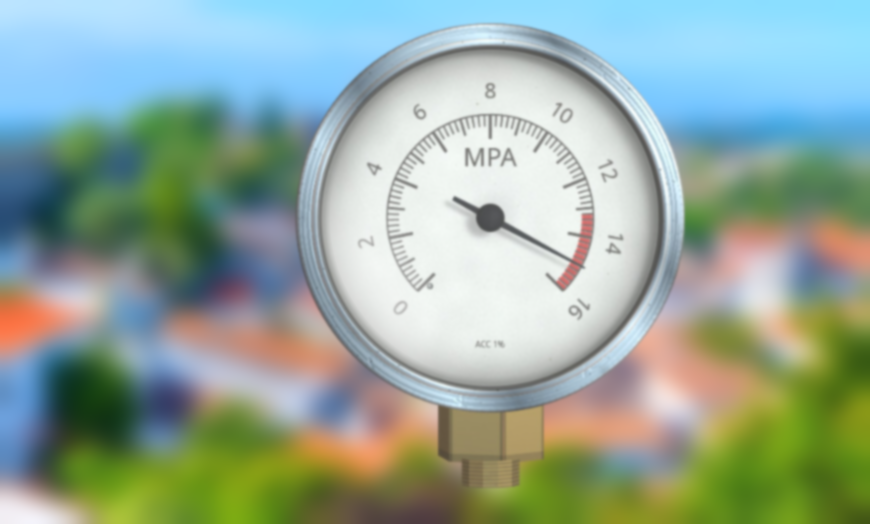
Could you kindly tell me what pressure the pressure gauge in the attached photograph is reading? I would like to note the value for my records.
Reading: 15 MPa
